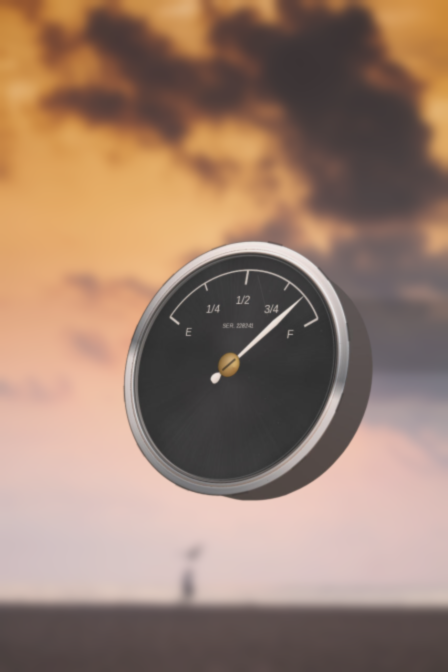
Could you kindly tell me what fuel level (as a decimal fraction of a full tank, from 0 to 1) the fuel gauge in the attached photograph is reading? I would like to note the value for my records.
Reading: 0.875
